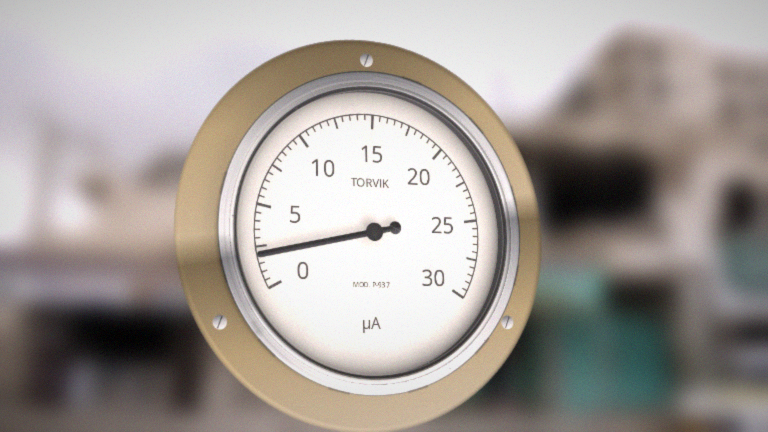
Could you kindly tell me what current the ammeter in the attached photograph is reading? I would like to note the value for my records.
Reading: 2 µA
